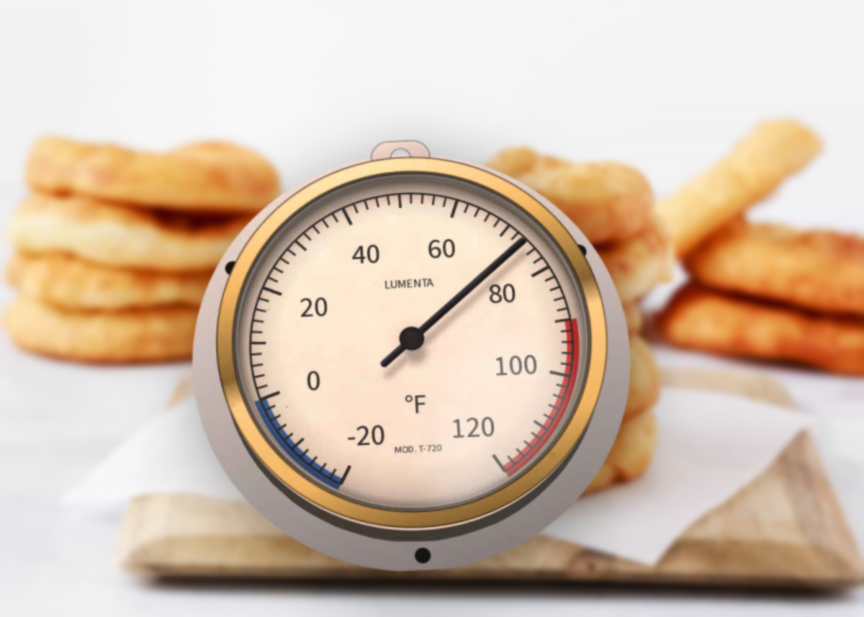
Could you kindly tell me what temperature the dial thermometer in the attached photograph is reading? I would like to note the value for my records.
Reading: 74 °F
